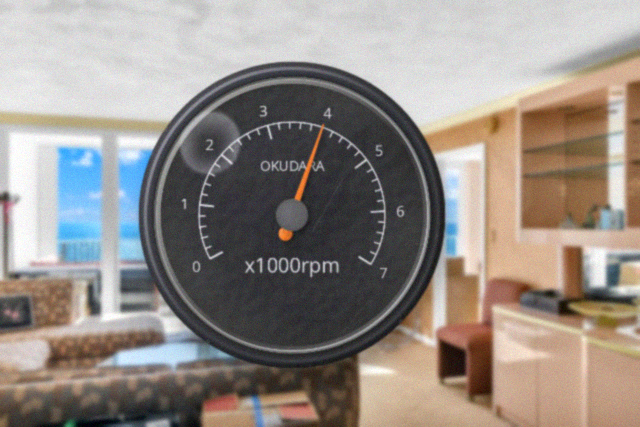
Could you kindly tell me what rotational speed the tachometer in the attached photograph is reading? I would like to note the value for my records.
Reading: 4000 rpm
